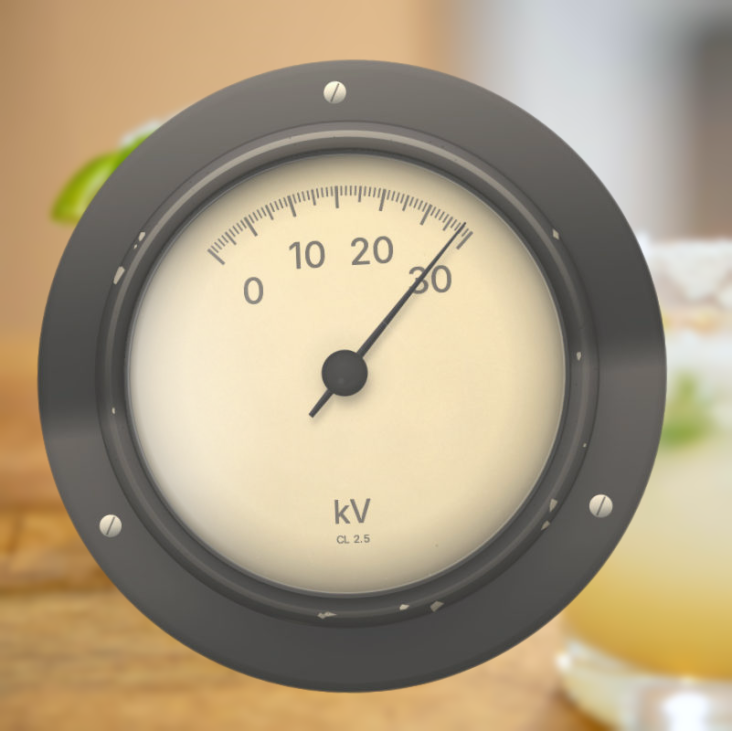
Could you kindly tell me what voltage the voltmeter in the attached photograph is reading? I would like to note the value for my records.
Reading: 29 kV
